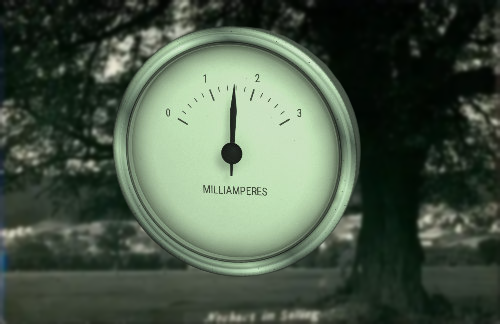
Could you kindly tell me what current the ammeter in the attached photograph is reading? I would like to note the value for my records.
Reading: 1.6 mA
